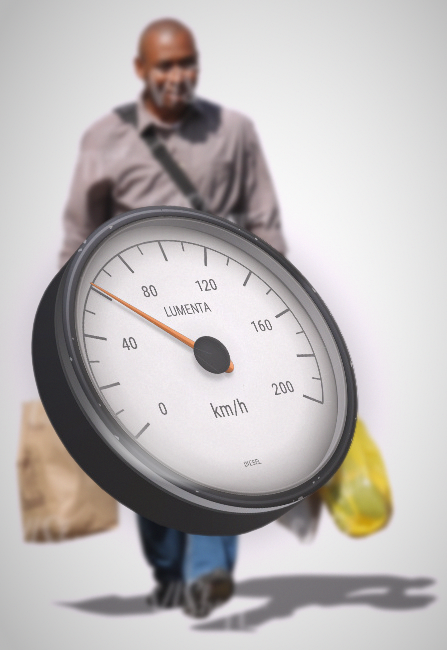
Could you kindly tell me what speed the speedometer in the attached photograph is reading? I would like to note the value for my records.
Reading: 60 km/h
